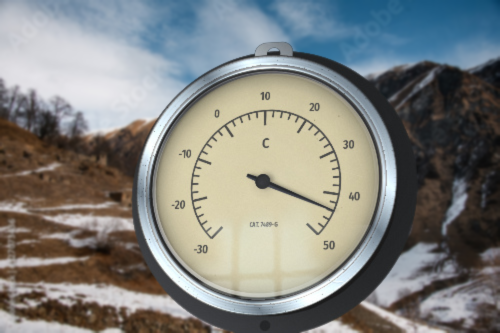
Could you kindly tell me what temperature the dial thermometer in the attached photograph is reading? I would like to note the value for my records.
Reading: 44 °C
